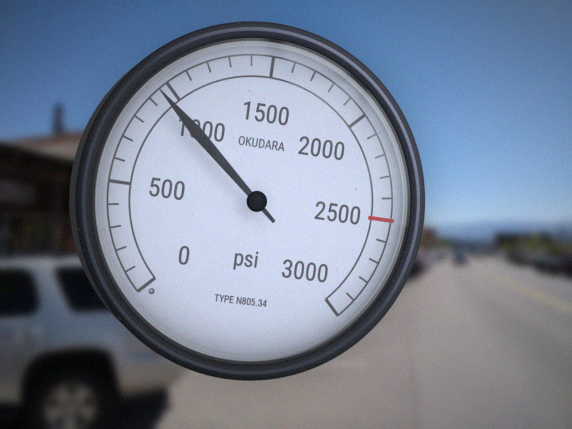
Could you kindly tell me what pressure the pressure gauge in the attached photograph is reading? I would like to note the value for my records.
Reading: 950 psi
